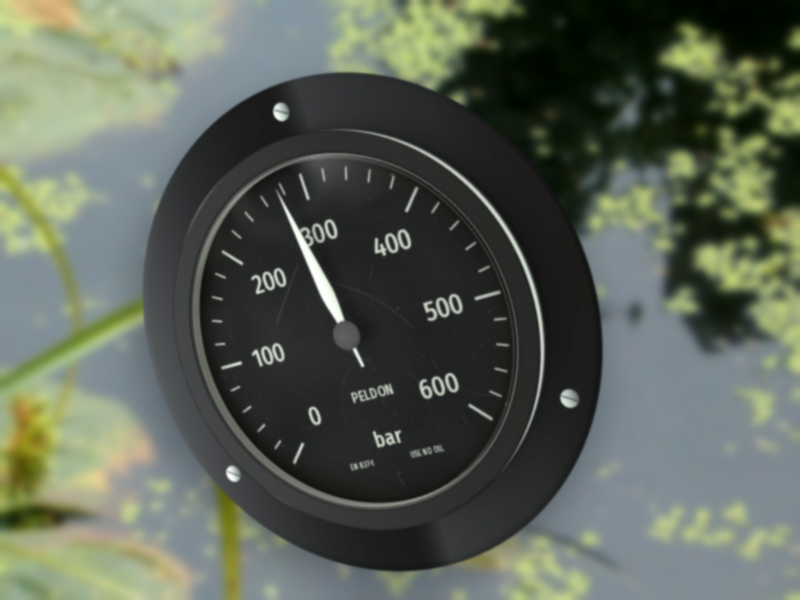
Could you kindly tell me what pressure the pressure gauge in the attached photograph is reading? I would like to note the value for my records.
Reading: 280 bar
